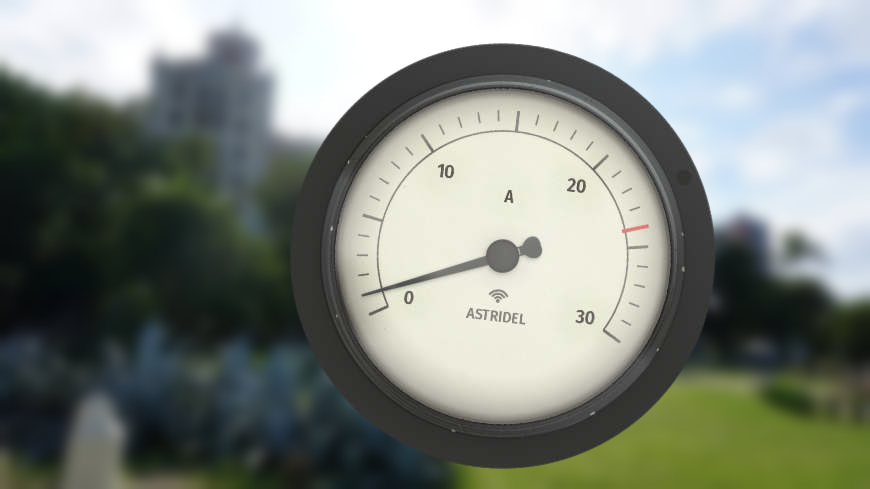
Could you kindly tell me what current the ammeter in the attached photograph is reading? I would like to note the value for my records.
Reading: 1 A
